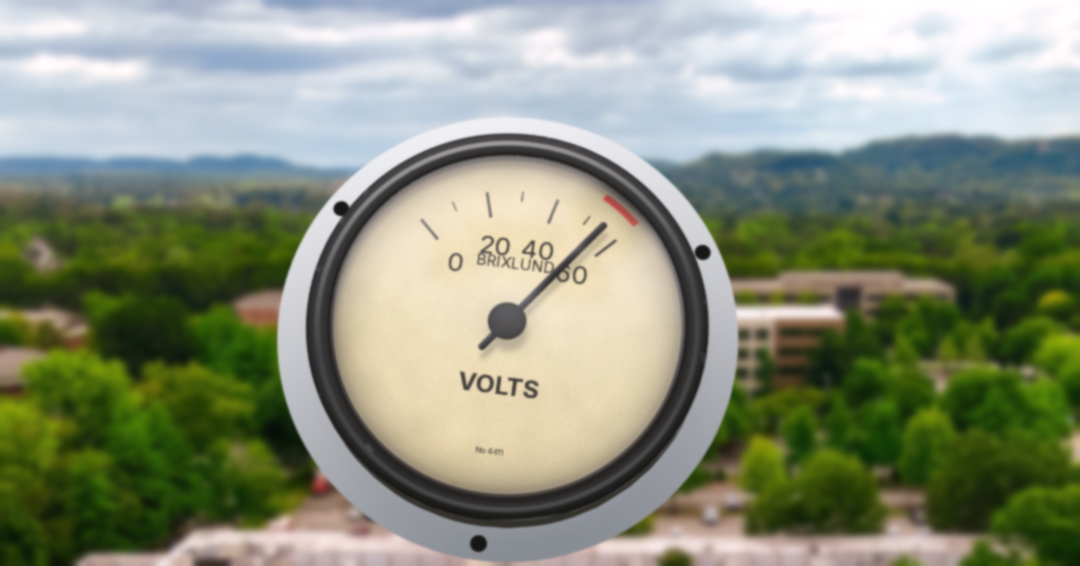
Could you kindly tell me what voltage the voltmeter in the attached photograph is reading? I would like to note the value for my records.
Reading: 55 V
